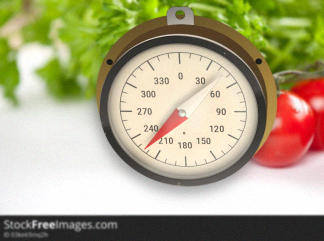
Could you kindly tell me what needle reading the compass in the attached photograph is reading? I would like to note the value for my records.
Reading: 225 °
